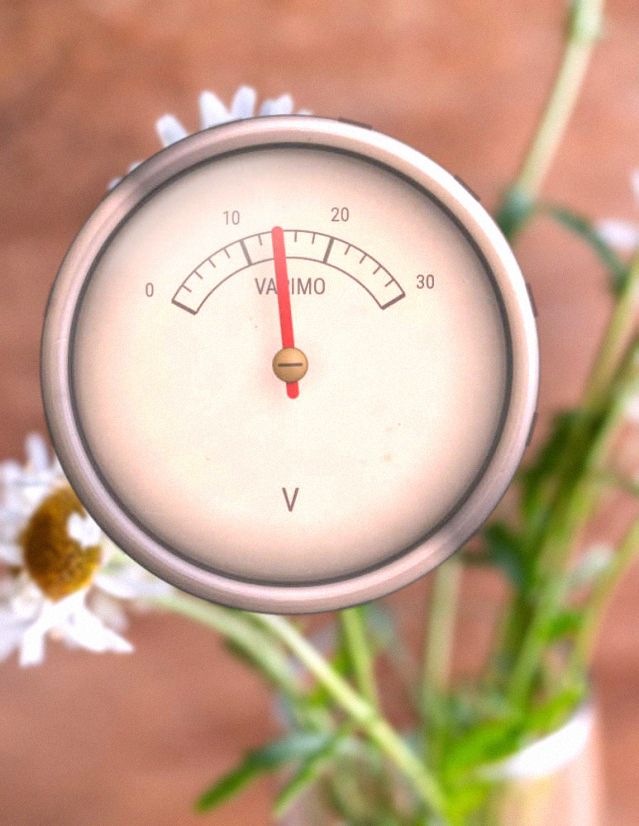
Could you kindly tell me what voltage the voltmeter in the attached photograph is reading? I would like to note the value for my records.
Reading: 14 V
